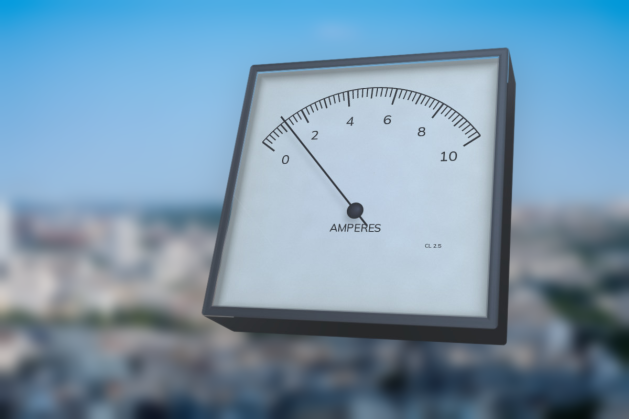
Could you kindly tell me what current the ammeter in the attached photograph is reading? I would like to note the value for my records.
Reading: 1.2 A
